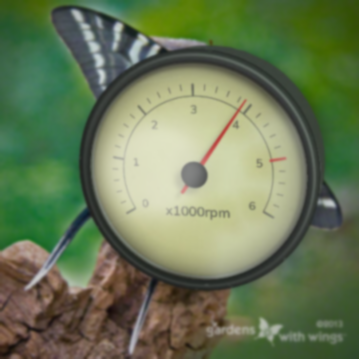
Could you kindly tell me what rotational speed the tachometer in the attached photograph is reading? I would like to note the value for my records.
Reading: 3900 rpm
